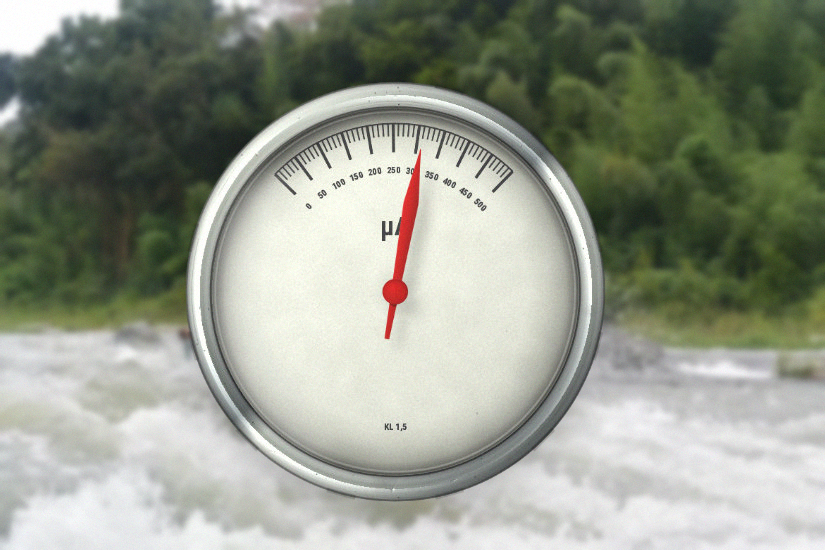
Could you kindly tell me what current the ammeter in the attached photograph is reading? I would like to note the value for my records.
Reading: 310 µA
